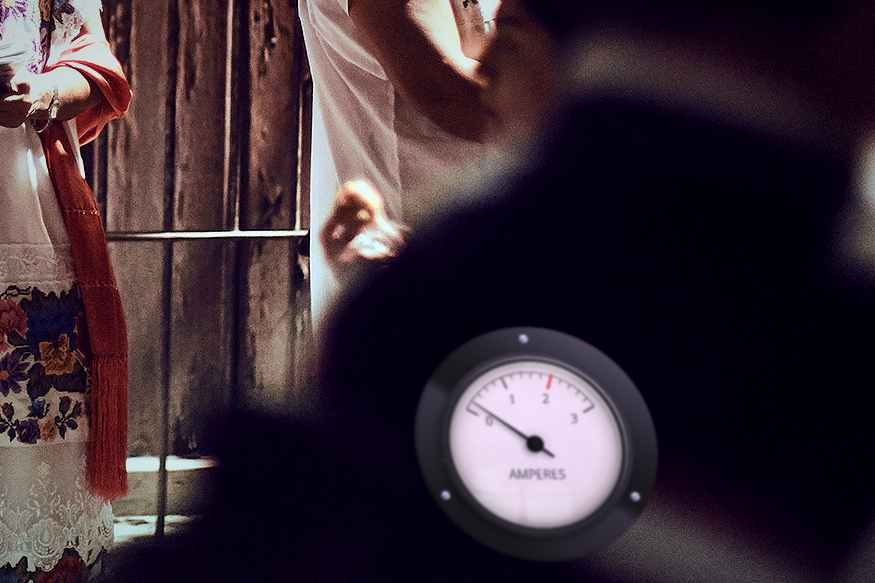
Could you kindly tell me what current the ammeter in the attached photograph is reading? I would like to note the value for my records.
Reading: 0.2 A
